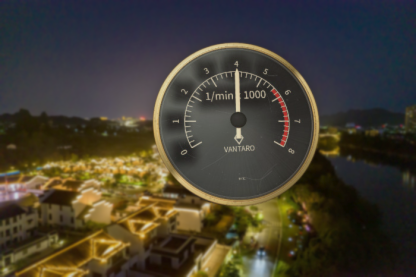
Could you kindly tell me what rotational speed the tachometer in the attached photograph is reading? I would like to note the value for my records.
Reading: 4000 rpm
